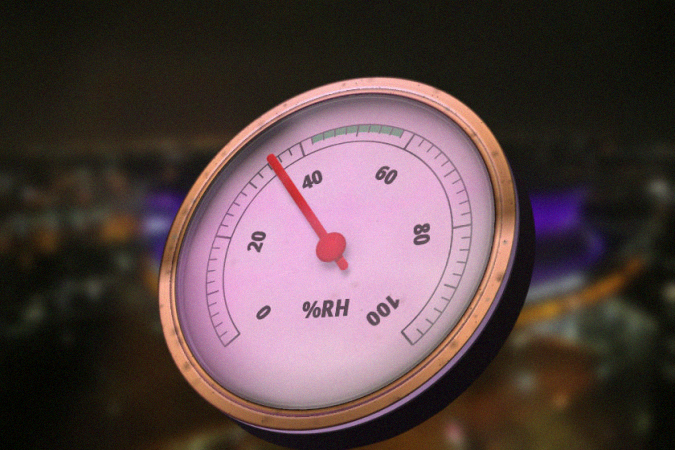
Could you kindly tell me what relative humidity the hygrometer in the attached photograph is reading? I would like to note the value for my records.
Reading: 35 %
